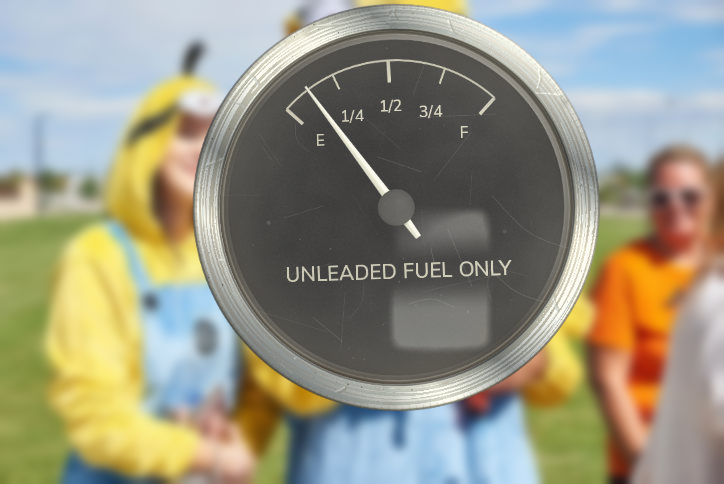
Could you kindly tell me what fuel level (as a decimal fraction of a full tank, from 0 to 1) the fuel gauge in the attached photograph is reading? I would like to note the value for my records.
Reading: 0.125
